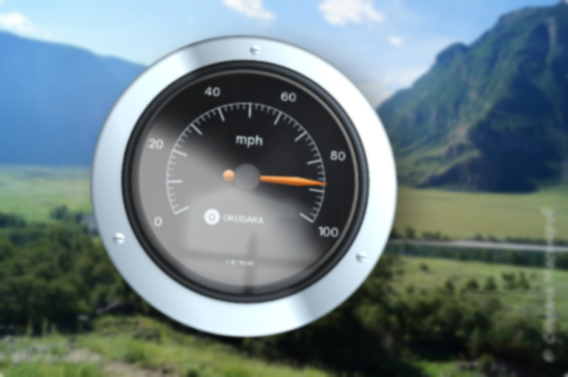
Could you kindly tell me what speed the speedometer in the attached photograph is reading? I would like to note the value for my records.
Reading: 88 mph
